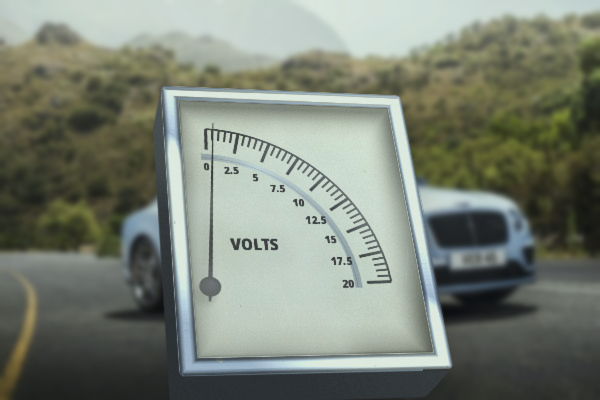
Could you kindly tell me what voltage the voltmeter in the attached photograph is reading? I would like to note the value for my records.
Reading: 0.5 V
